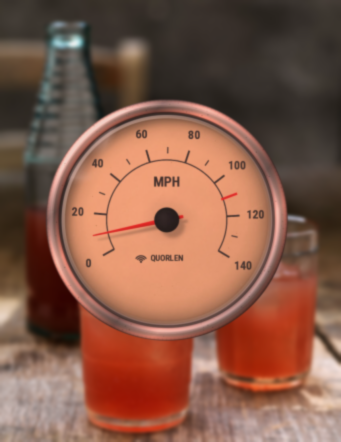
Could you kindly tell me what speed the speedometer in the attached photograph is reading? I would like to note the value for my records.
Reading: 10 mph
